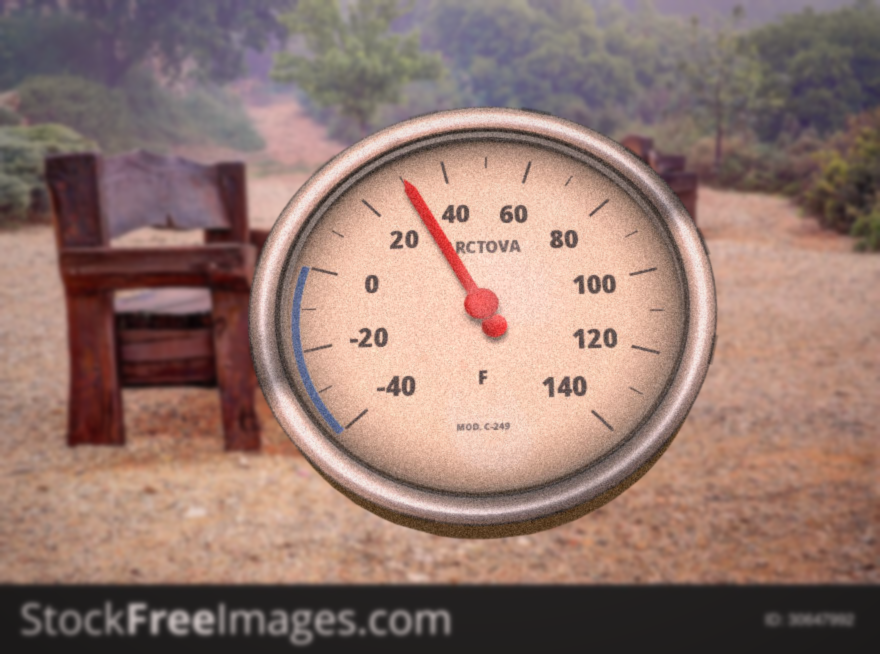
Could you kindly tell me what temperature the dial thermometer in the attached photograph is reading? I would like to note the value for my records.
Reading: 30 °F
